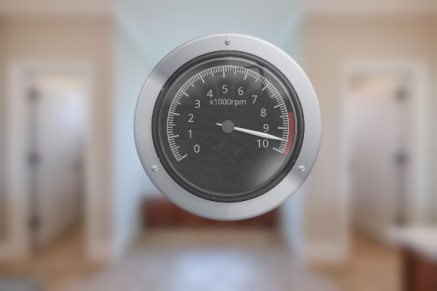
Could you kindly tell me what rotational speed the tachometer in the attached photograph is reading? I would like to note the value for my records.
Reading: 9500 rpm
